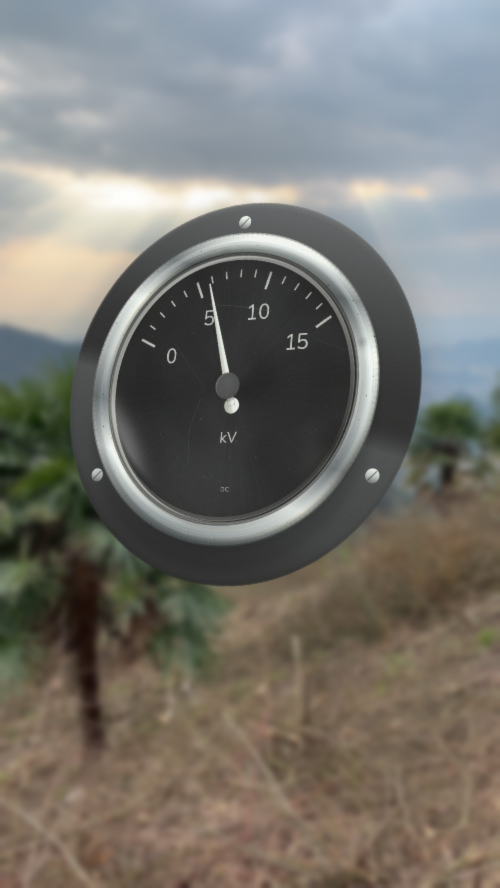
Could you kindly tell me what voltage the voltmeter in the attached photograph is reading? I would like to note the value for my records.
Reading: 6 kV
